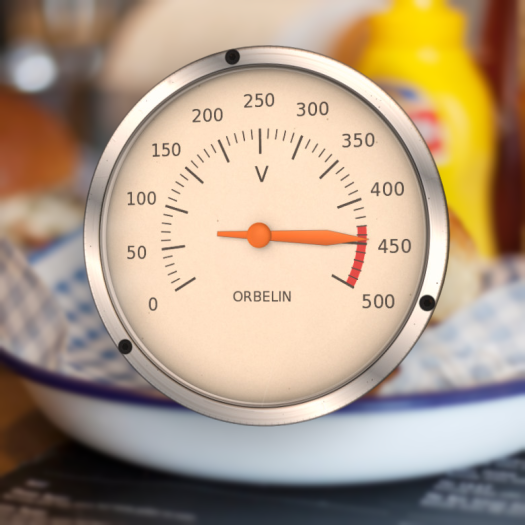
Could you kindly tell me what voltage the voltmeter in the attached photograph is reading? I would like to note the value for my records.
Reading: 445 V
